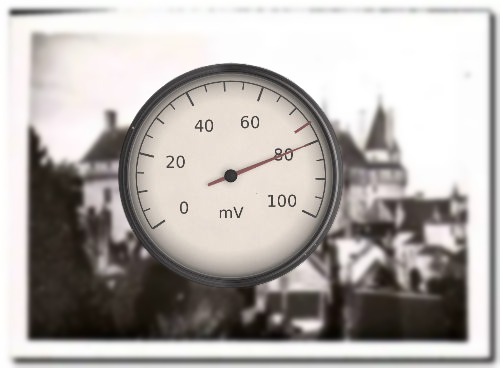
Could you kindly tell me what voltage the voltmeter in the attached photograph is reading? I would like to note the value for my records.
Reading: 80 mV
